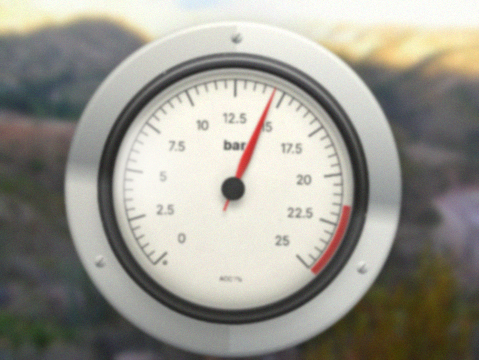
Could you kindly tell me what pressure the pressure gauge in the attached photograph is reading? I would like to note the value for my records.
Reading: 14.5 bar
